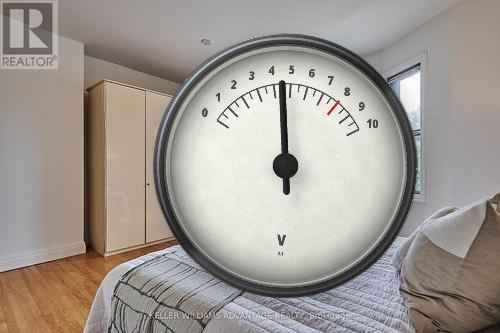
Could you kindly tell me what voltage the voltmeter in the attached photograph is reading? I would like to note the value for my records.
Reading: 4.5 V
